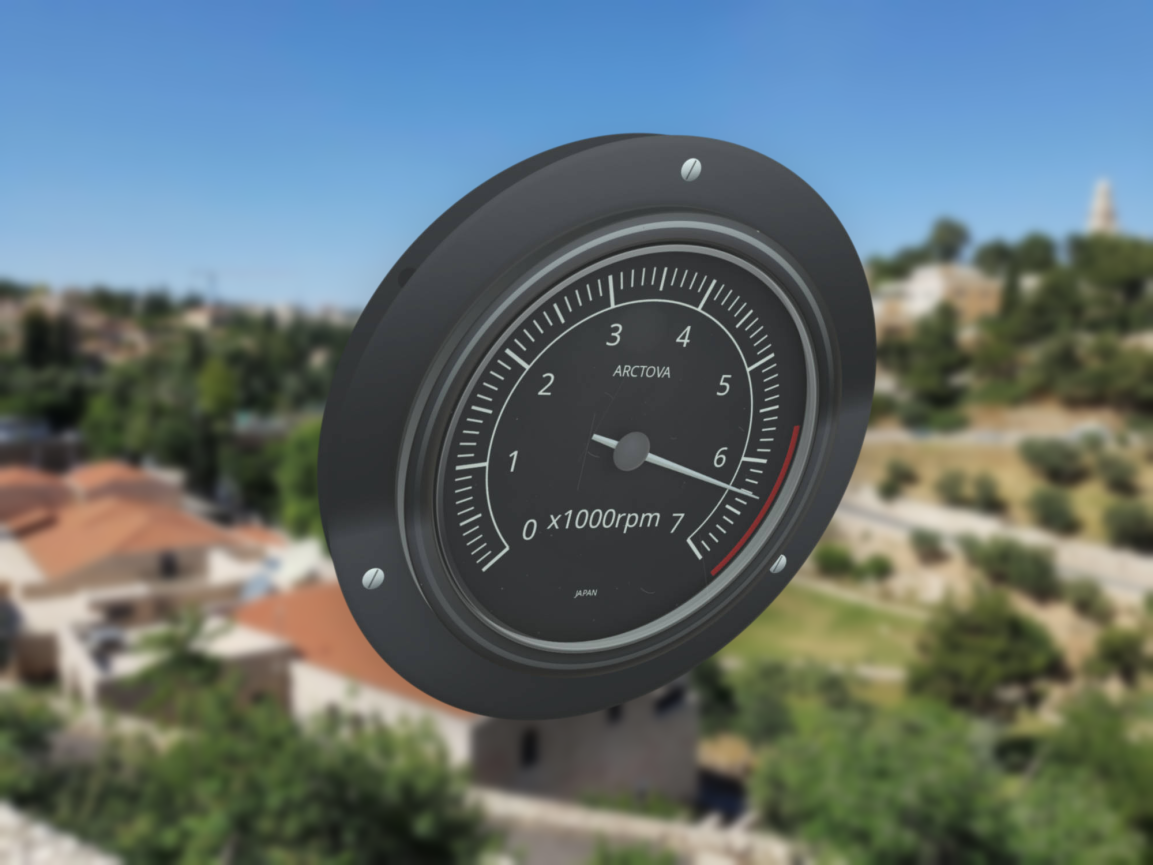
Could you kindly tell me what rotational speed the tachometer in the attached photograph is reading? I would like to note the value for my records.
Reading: 6300 rpm
